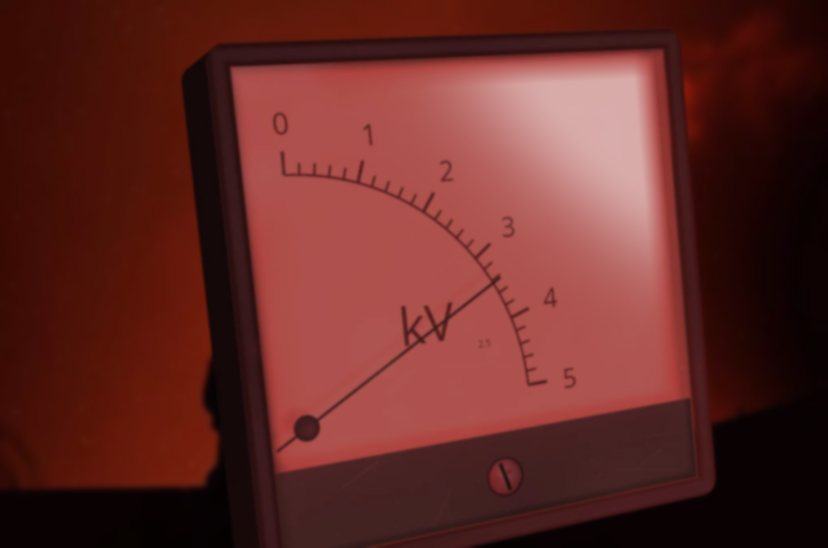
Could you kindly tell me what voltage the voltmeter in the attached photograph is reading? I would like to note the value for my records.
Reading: 3.4 kV
